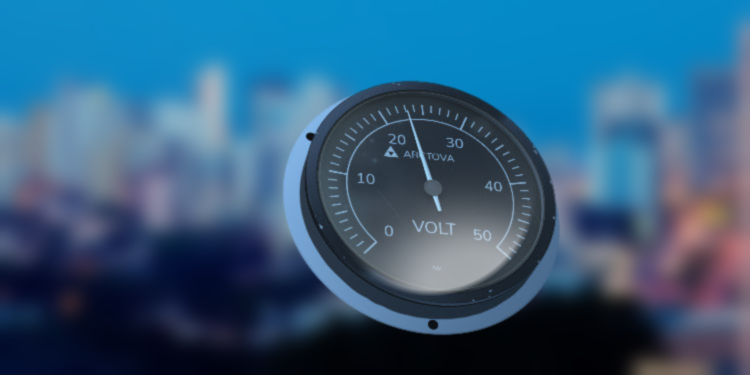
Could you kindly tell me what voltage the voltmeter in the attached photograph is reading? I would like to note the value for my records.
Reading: 23 V
